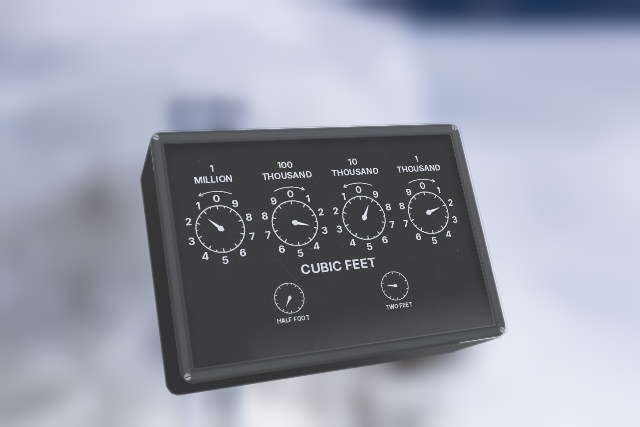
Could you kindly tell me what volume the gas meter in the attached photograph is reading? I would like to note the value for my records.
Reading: 129200 ft³
